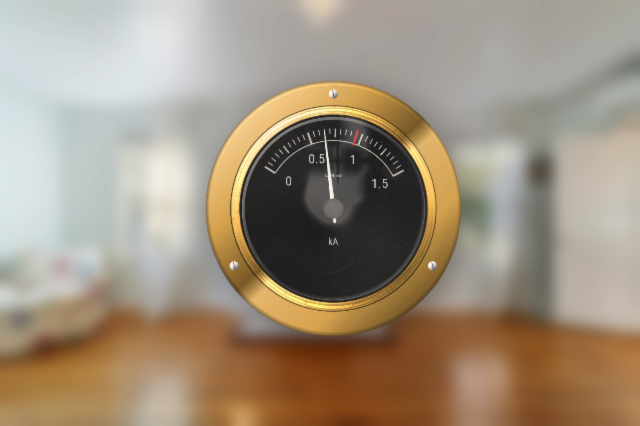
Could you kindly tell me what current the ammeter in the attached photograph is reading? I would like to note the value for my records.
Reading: 0.65 kA
